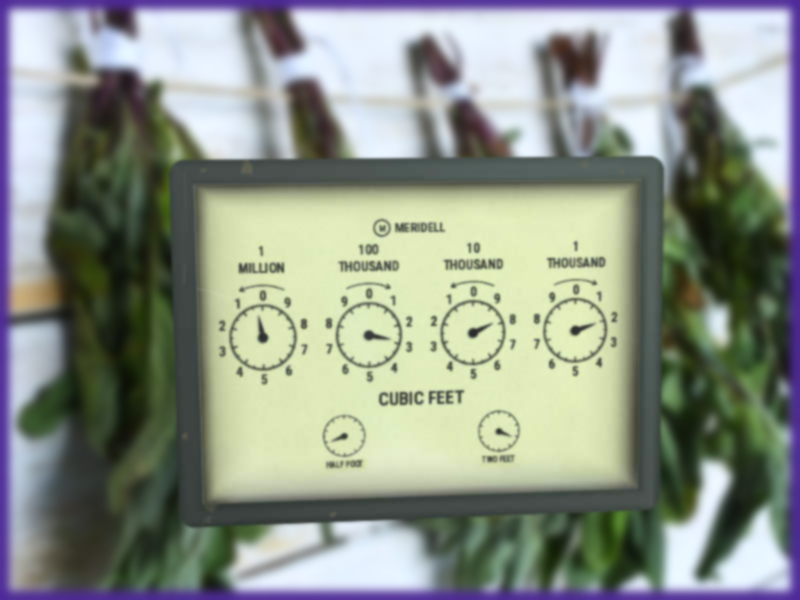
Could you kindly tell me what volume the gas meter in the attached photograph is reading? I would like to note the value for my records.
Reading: 28200 ft³
